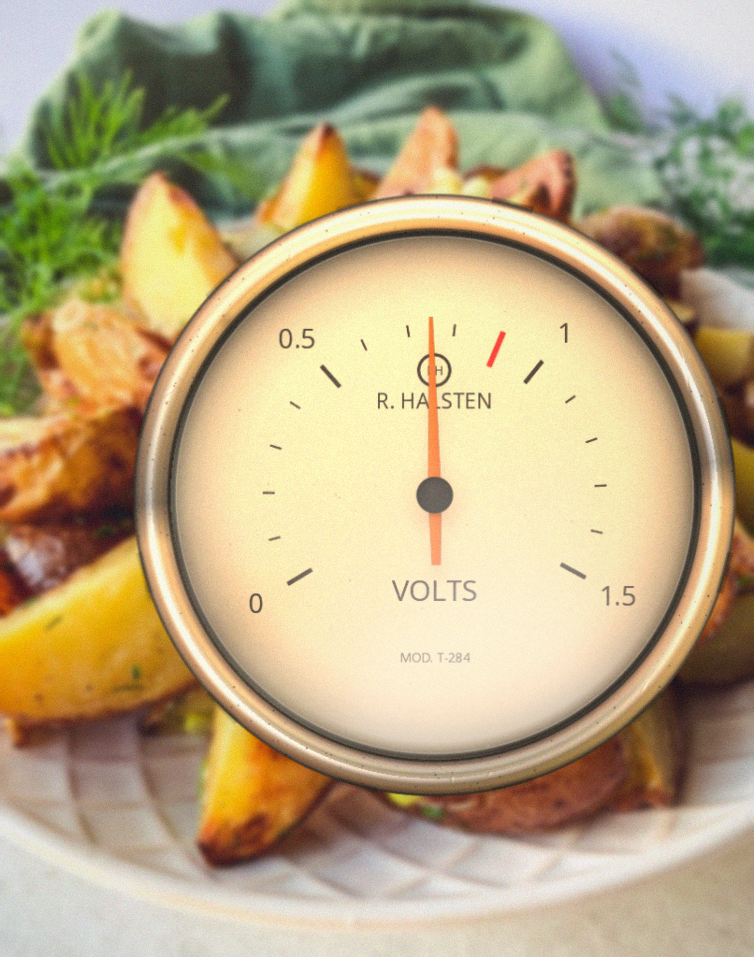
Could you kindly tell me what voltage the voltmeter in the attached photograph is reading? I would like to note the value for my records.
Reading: 0.75 V
